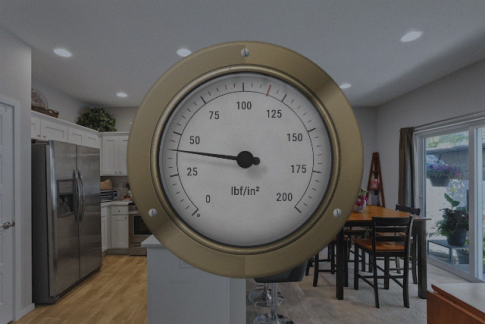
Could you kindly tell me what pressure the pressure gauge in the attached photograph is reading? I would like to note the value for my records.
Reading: 40 psi
